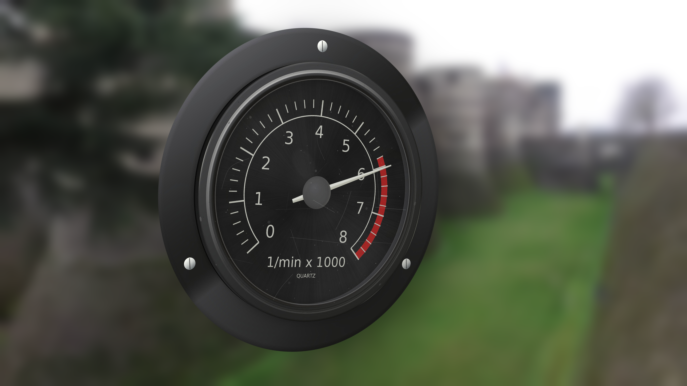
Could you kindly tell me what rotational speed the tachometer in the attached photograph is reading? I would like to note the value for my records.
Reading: 6000 rpm
